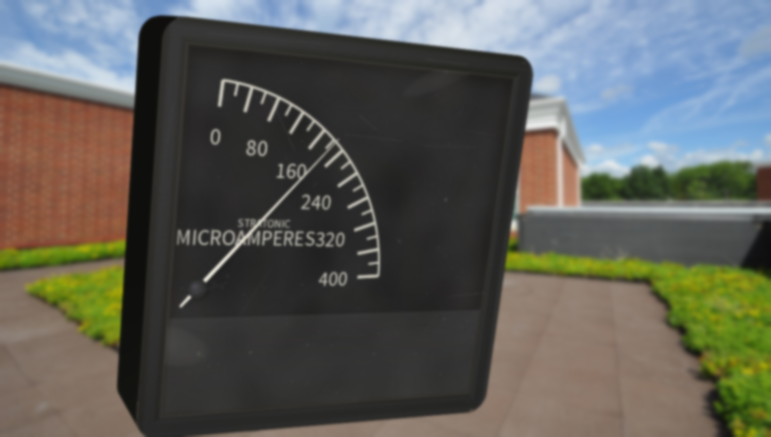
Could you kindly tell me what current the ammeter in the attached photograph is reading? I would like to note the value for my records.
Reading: 180 µA
